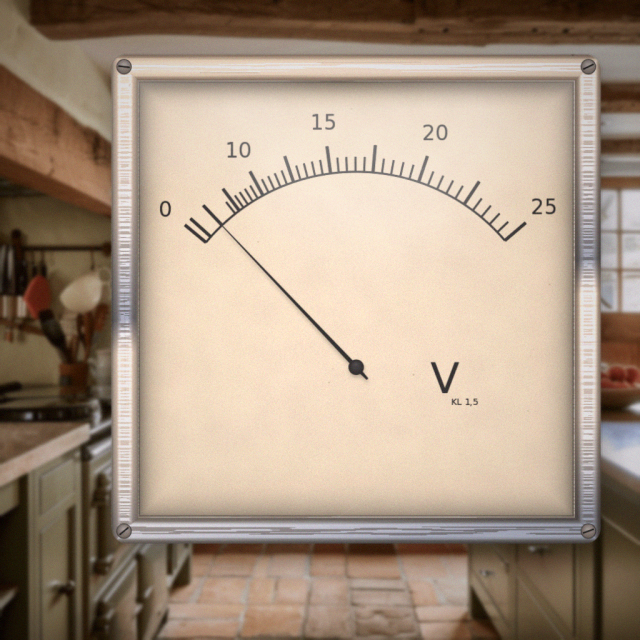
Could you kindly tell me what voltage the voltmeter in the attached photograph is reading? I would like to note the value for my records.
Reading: 5 V
